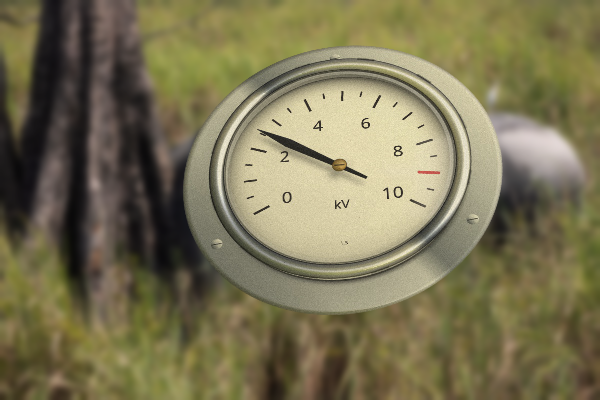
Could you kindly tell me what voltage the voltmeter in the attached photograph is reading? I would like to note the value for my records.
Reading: 2.5 kV
